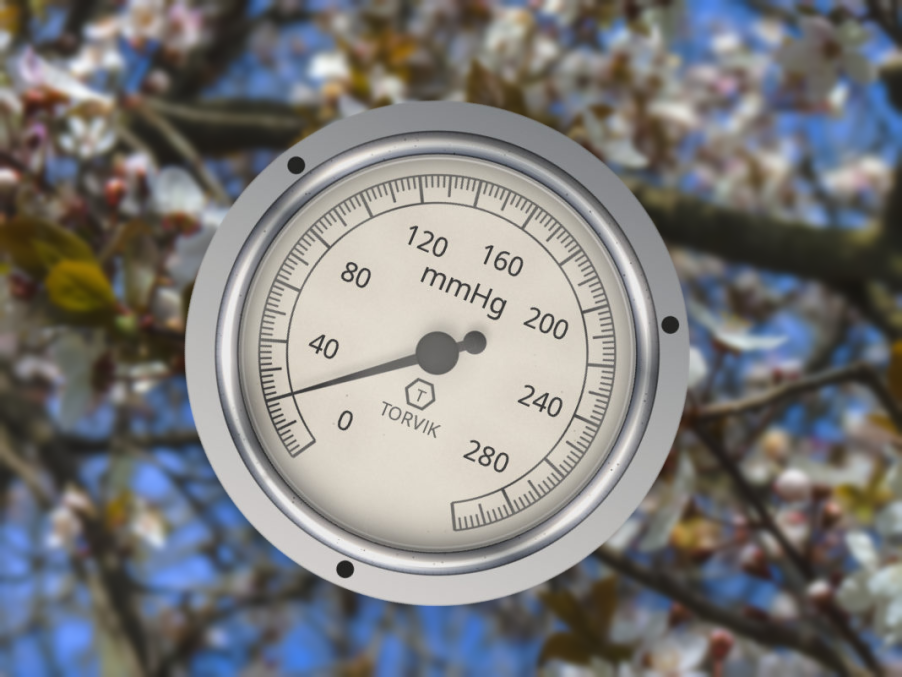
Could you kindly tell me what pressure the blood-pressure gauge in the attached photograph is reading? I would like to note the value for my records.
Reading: 20 mmHg
